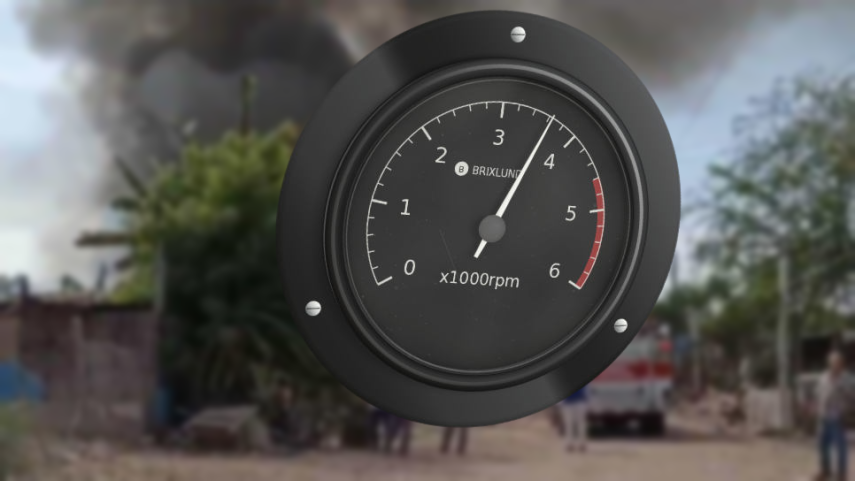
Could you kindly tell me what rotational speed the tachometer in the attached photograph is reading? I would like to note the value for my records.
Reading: 3600 rpm
